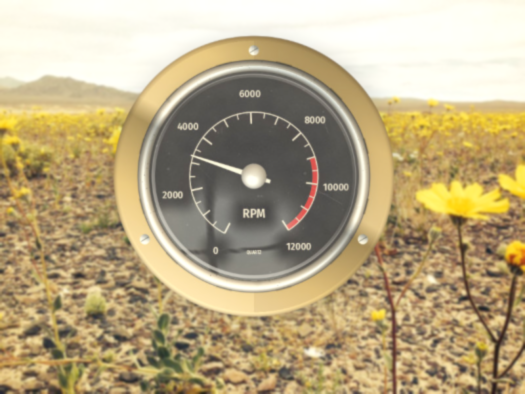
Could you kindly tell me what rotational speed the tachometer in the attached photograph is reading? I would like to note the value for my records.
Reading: 3250 rpm
